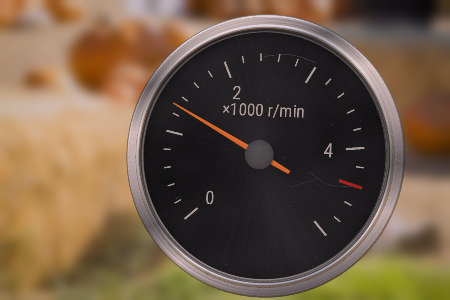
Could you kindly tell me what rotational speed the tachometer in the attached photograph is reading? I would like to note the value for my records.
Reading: 1300 rpm
